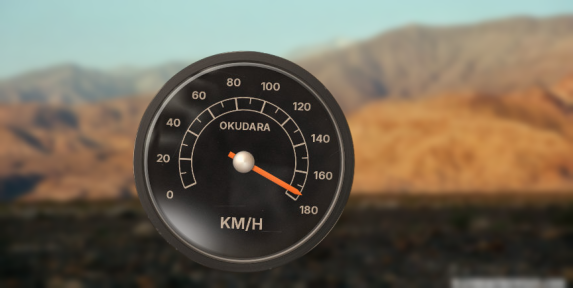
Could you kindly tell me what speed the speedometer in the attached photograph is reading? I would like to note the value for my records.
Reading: 175 km/h
